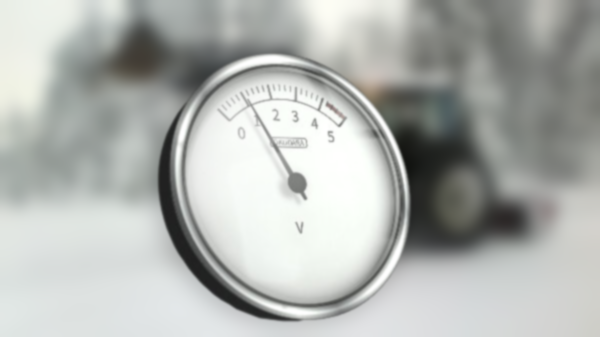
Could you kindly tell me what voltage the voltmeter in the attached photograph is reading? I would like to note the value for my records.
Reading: 1 V
